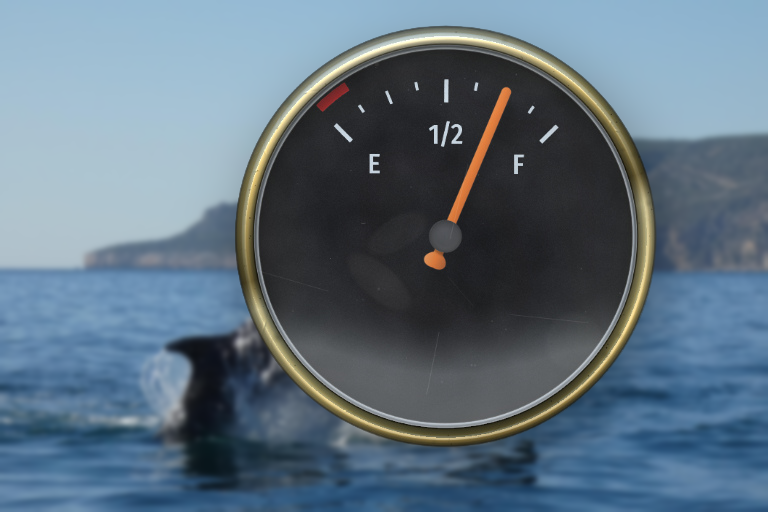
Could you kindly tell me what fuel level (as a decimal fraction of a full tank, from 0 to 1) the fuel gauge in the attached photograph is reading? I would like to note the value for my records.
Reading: 0.75
